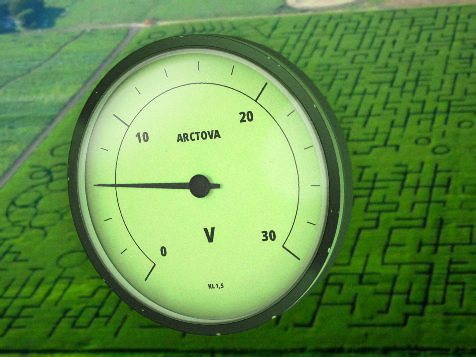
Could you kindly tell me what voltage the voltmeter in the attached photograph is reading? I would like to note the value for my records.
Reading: 6 V
